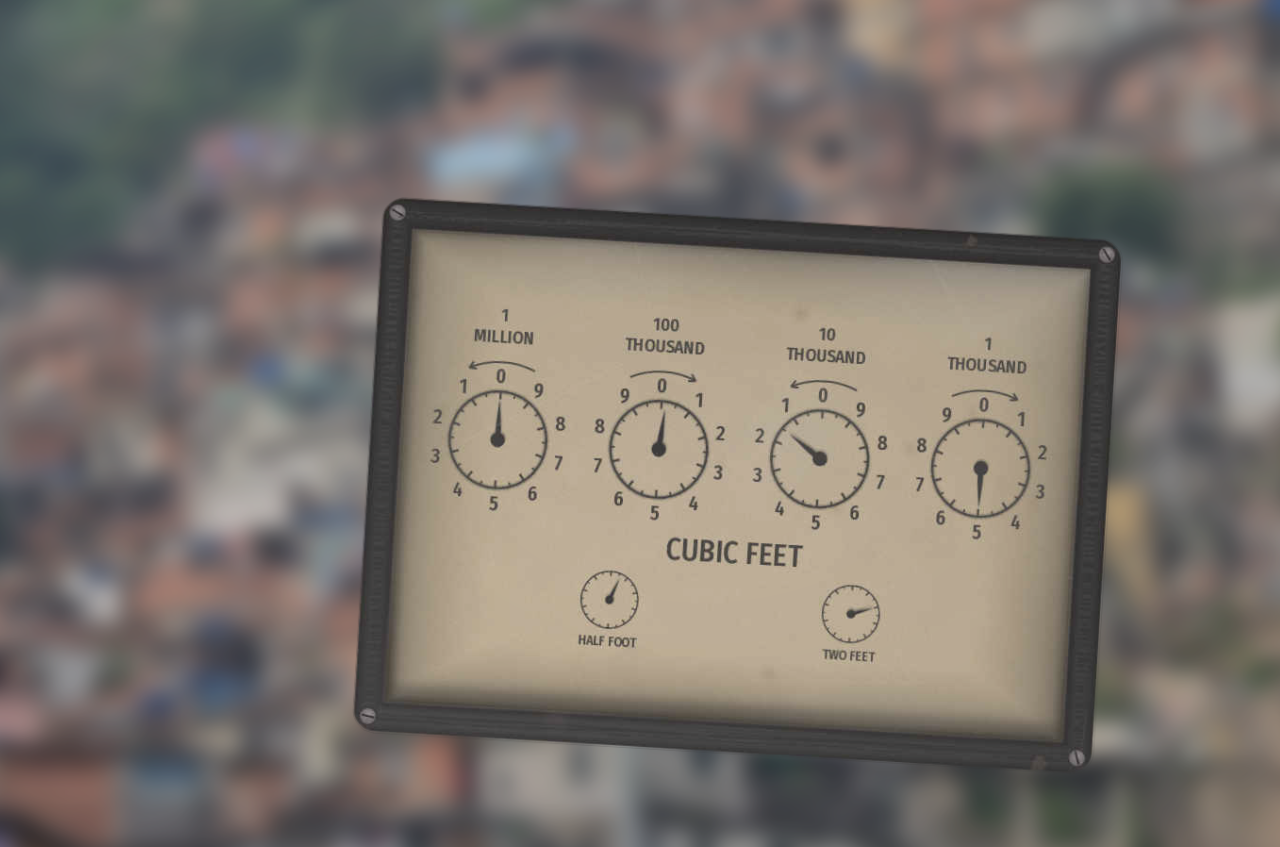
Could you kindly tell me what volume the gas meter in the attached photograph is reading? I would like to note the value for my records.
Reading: 1500 ft³
